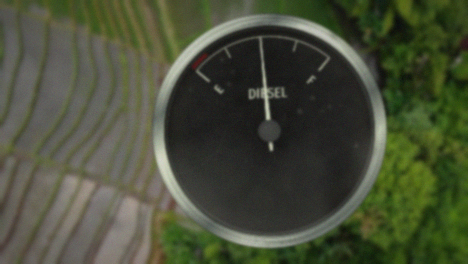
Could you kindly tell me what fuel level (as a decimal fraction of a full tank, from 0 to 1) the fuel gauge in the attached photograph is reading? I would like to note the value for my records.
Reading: 0.5
